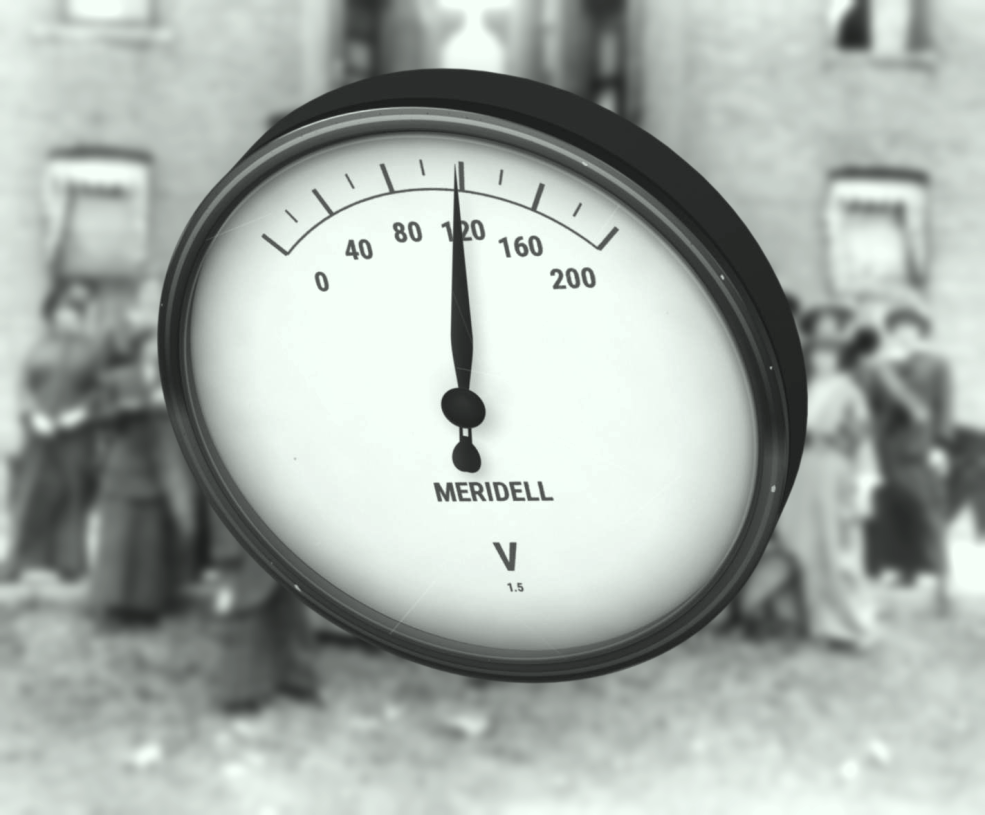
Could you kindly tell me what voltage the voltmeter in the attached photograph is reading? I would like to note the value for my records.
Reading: 120 V
